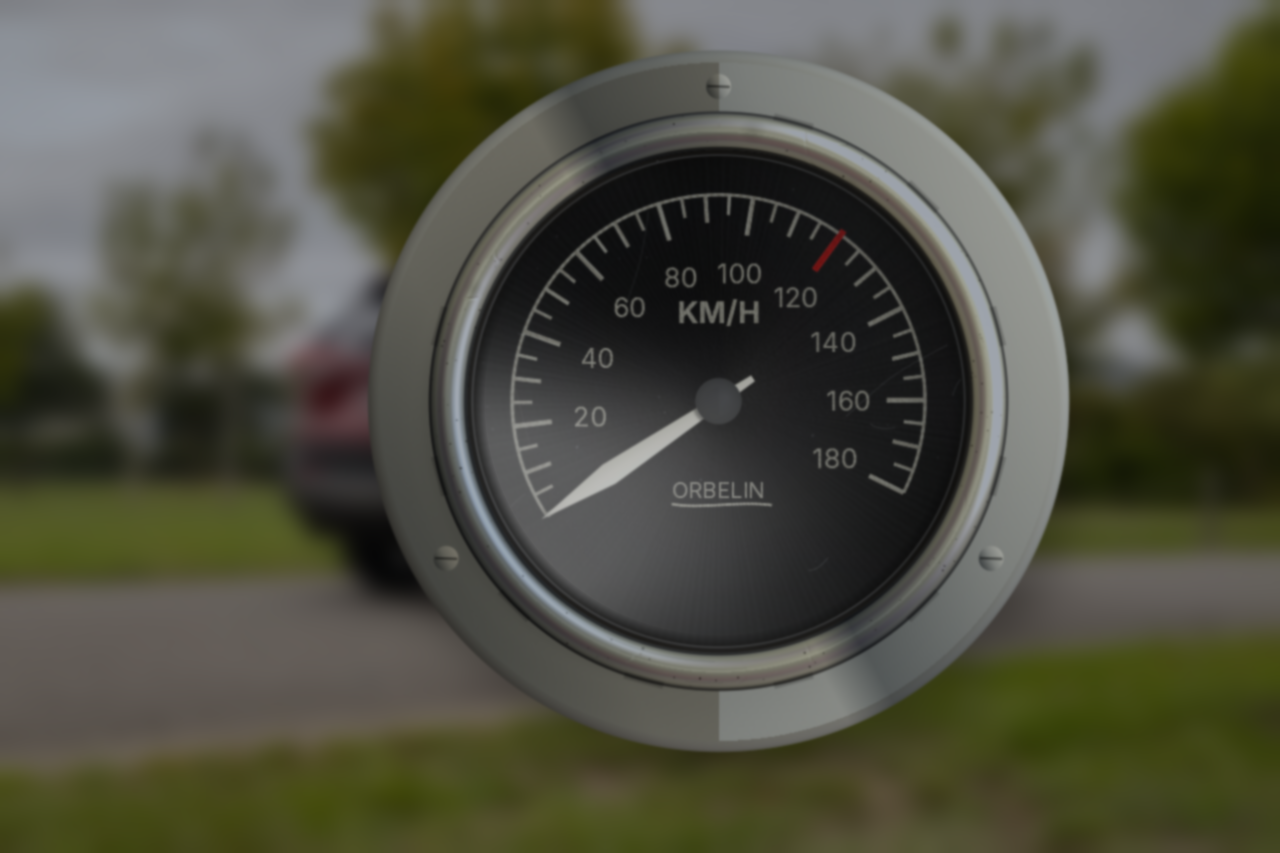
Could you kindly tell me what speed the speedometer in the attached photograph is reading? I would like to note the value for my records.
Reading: 0 km/h
